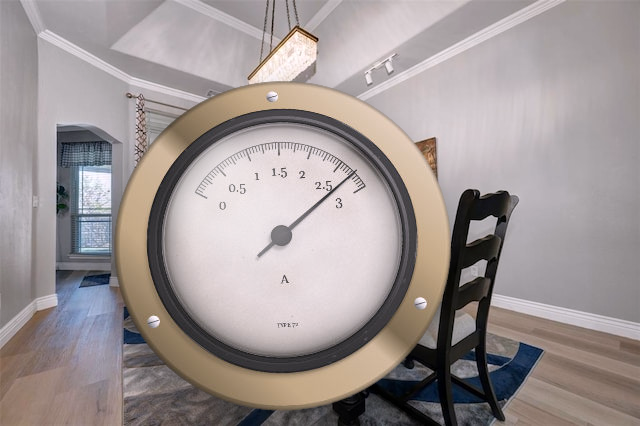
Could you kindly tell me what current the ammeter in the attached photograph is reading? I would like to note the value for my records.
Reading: 2.75 A
